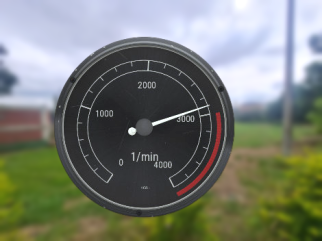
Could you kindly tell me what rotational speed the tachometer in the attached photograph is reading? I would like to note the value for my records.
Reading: 2900 rpm
